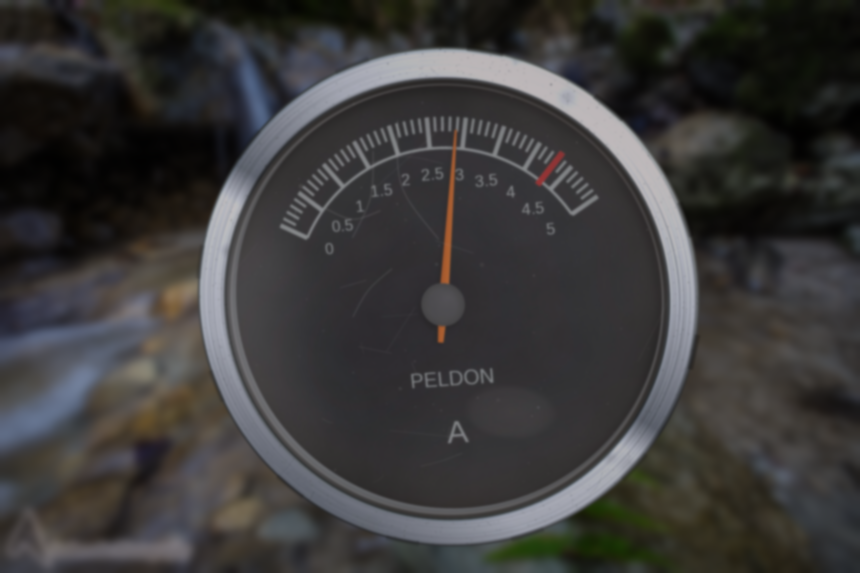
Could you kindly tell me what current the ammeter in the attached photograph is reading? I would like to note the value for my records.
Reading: 2.9 A
